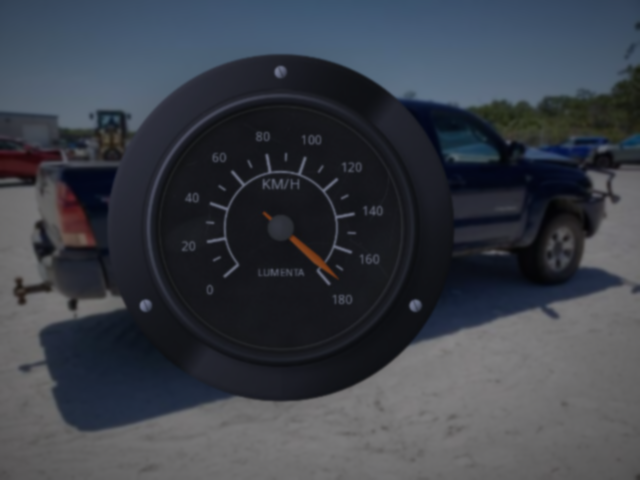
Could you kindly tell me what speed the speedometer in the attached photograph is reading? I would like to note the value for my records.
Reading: 175 km/h
